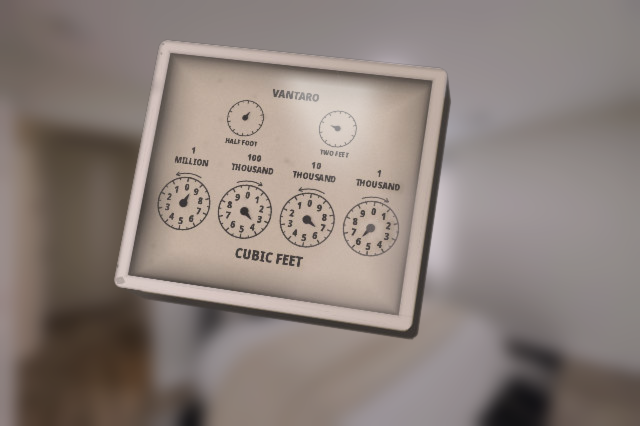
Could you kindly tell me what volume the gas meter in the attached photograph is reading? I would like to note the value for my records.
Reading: 936600 ft³
